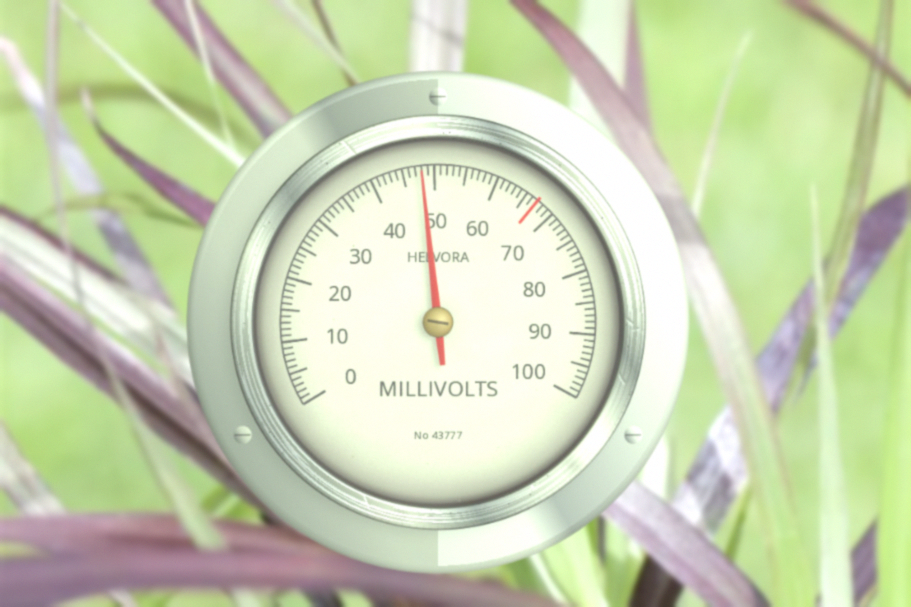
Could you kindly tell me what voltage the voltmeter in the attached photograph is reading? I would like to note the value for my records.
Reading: 48 mV
